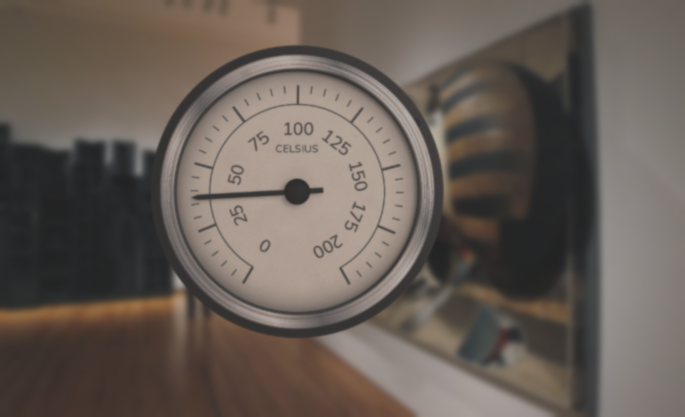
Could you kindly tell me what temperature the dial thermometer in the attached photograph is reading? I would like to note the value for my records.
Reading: 37.5 °C
